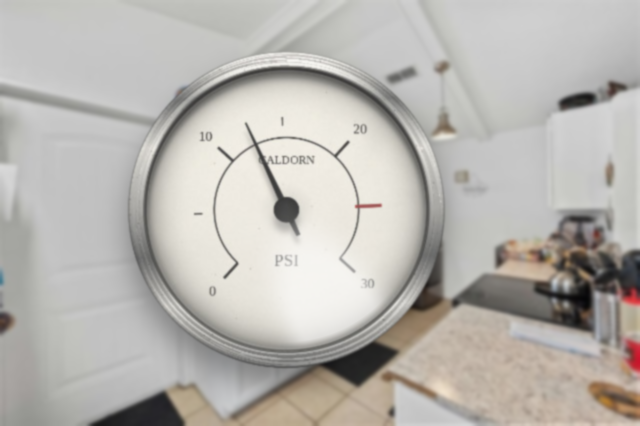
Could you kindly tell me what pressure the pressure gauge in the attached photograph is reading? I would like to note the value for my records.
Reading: 12.5 psi
